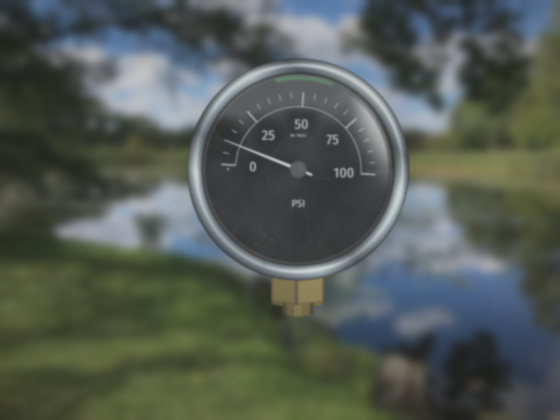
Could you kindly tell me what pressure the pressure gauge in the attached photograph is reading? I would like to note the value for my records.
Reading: 10 psi
